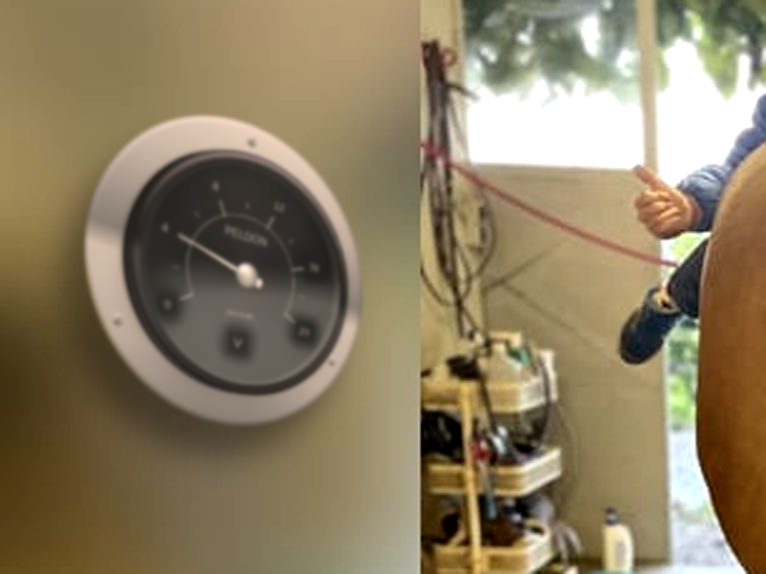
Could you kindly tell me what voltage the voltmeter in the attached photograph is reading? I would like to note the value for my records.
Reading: 4 V
